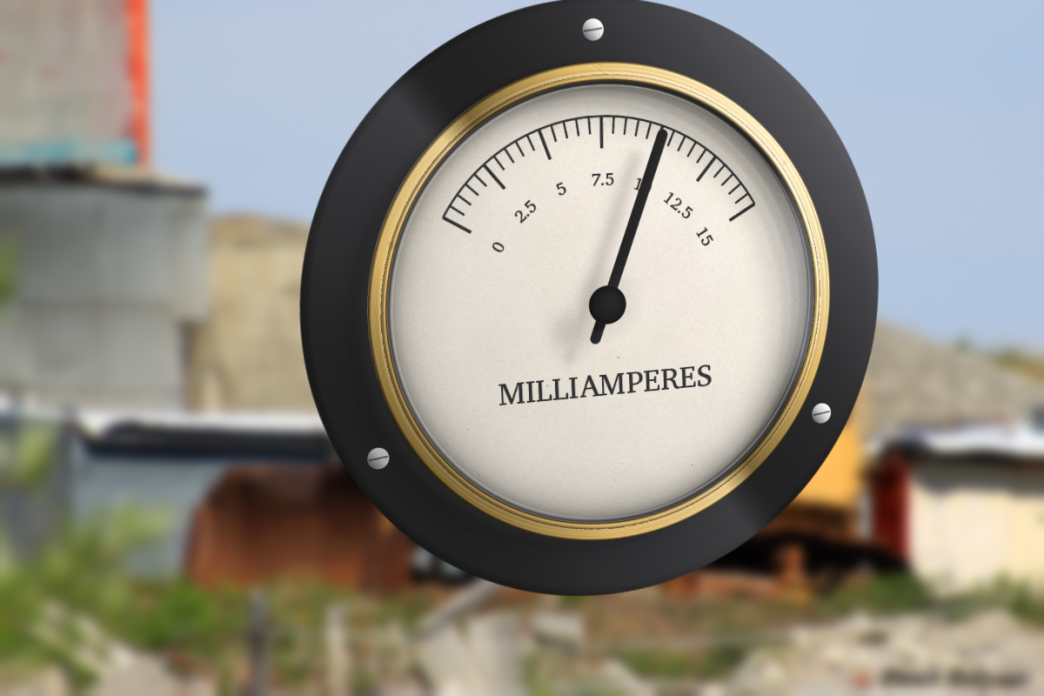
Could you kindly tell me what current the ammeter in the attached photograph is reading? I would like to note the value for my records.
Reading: 10 mA
